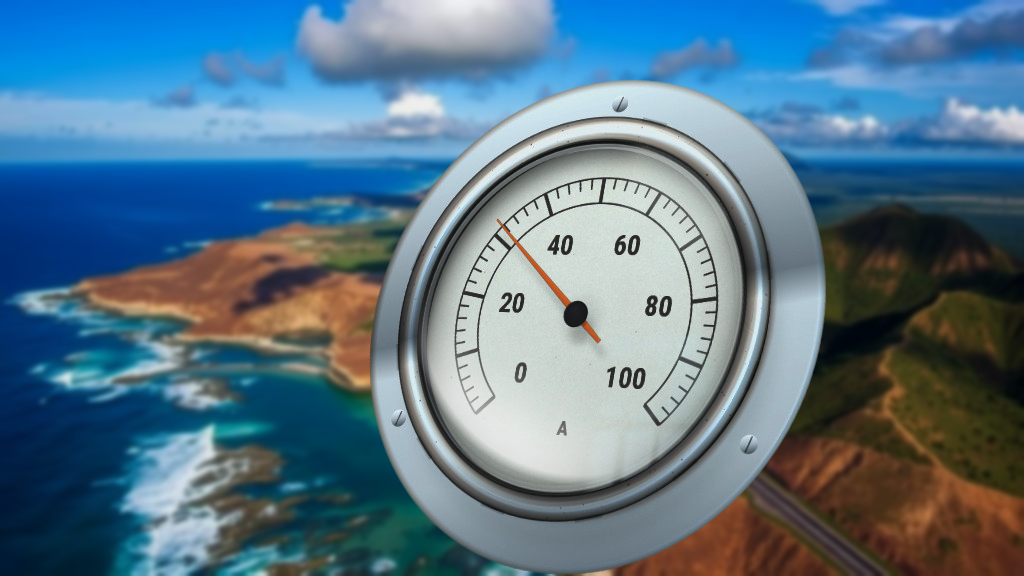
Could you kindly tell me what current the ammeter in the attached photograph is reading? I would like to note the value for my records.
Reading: 32 A
